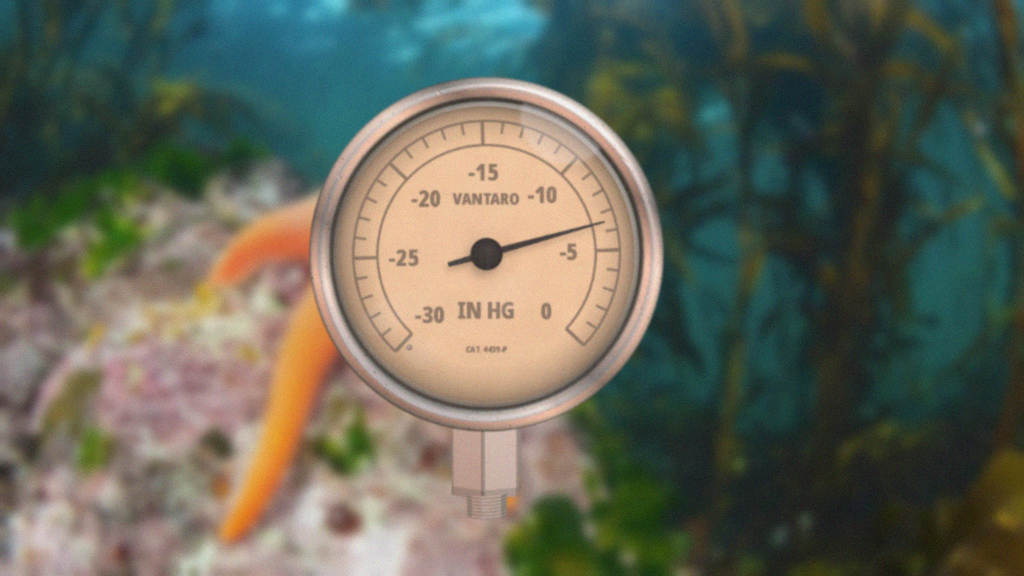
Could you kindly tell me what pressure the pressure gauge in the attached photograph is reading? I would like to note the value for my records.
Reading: -6.5 inHg
